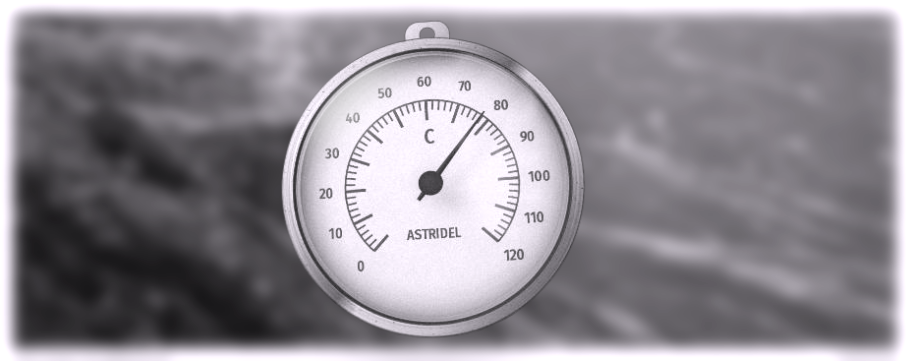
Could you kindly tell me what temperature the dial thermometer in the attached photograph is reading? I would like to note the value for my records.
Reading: 78 °C
